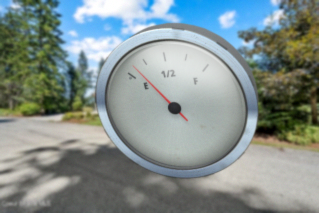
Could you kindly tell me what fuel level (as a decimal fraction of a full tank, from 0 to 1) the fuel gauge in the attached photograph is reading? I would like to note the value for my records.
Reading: 0.125
